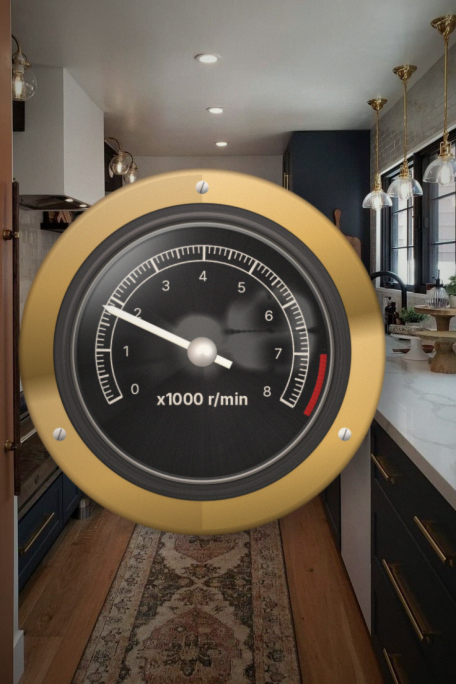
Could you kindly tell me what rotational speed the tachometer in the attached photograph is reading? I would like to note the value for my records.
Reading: 1800 rpm
